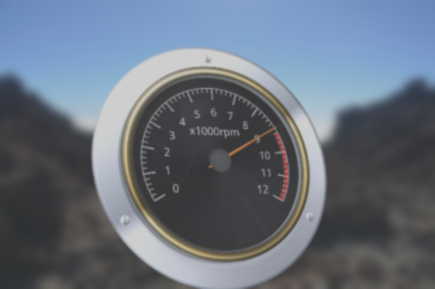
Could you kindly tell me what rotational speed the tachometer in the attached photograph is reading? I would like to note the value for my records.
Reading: 9000 rpm
